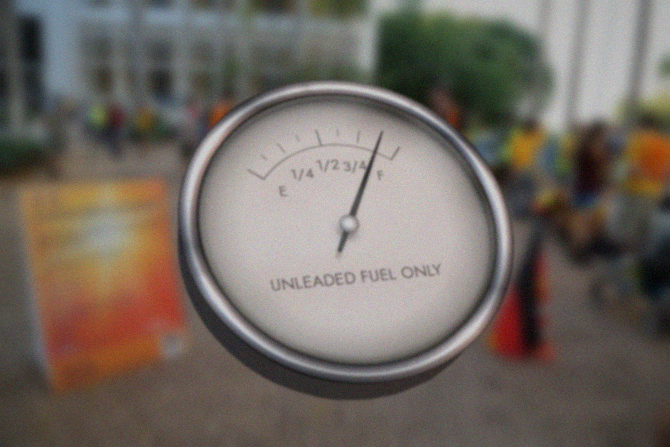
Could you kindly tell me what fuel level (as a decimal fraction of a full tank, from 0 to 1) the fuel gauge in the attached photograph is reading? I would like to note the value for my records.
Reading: 0.875
